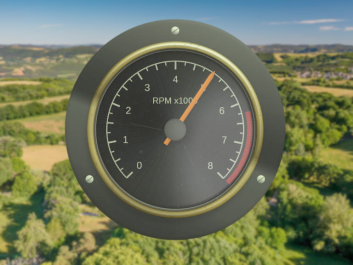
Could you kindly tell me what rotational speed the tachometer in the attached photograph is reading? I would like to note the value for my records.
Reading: 5000 rpm
